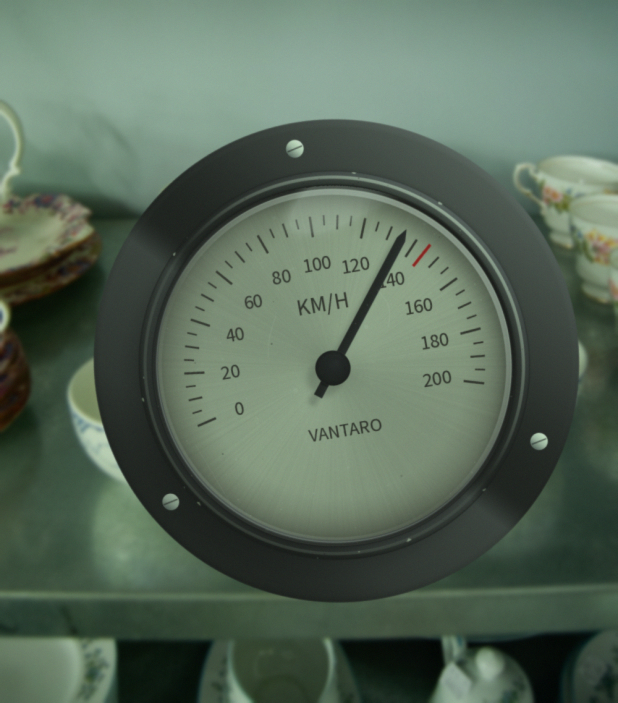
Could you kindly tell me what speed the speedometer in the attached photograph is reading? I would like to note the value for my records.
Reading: 135 km/h
